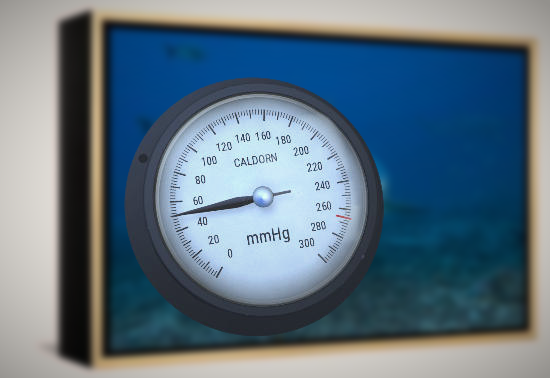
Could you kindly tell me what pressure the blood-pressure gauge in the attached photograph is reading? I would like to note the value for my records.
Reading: 50 mmHg
